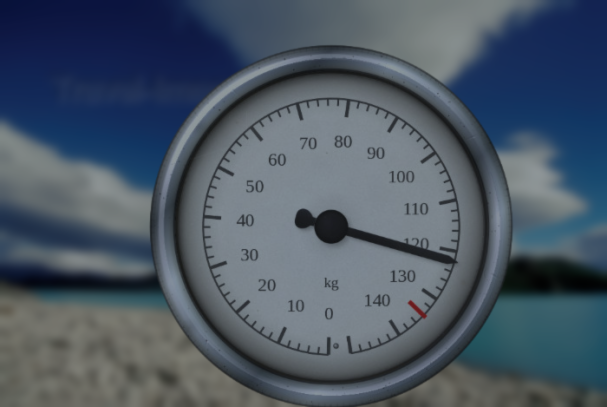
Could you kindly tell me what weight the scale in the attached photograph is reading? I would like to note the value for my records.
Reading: 122 kg
